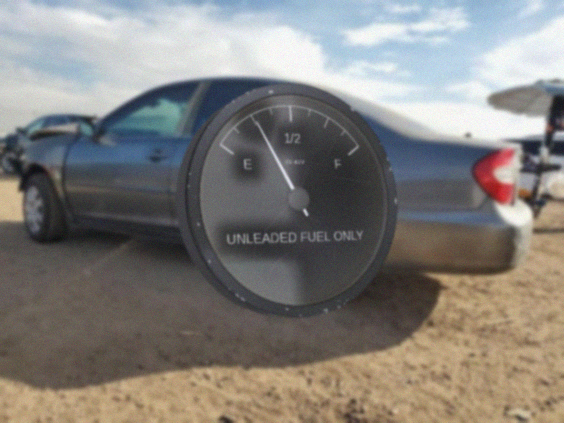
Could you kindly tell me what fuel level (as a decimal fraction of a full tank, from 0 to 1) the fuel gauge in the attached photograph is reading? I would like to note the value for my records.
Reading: 0.25
